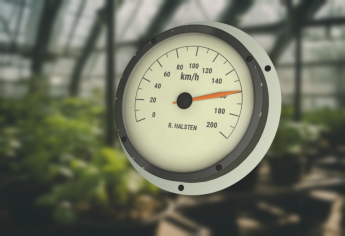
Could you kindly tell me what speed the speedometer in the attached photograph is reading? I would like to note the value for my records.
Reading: 160 km/h
